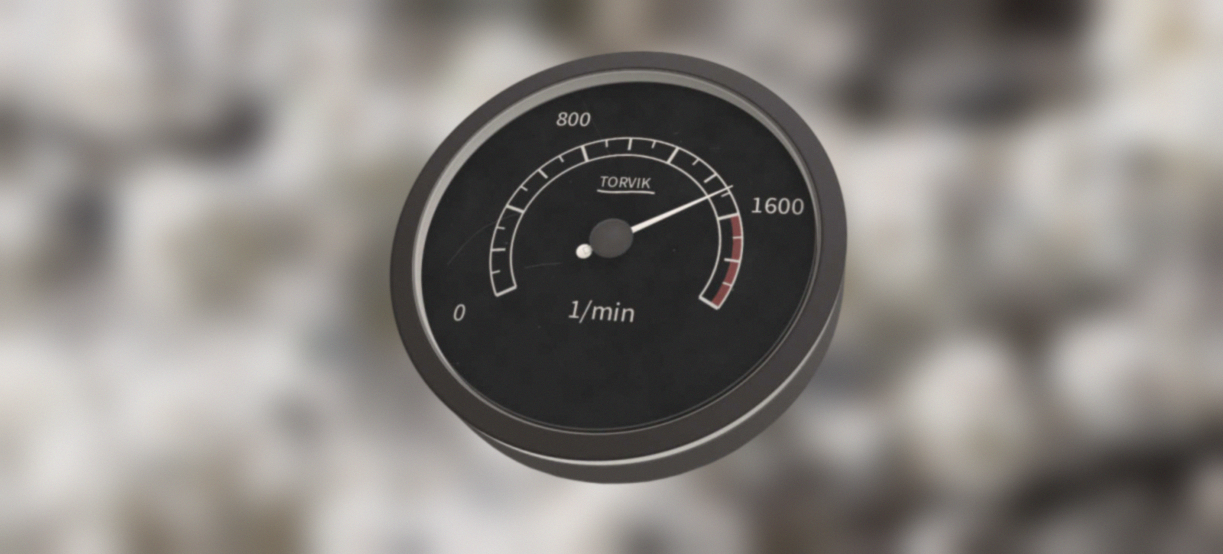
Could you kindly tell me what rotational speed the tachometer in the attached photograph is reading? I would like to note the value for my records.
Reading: 1500 rpm
